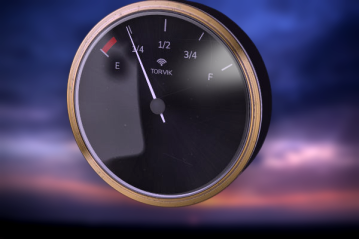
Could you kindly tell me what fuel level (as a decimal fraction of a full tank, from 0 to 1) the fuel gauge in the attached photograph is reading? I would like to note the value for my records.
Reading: 0.25
